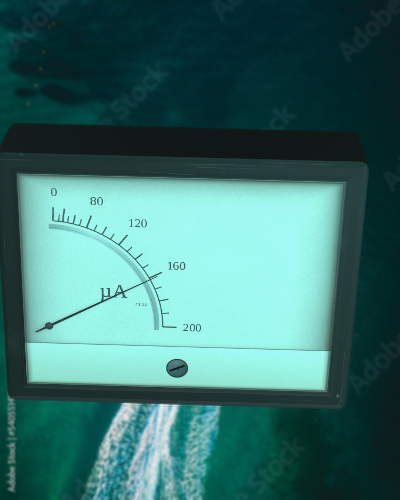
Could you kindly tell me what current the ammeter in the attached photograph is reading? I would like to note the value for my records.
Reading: 160 µA
